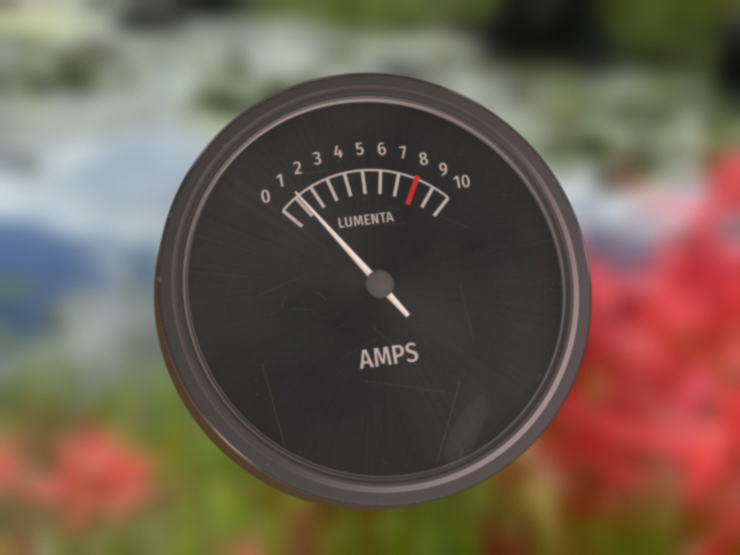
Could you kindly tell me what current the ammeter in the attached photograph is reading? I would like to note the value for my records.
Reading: 1 A
